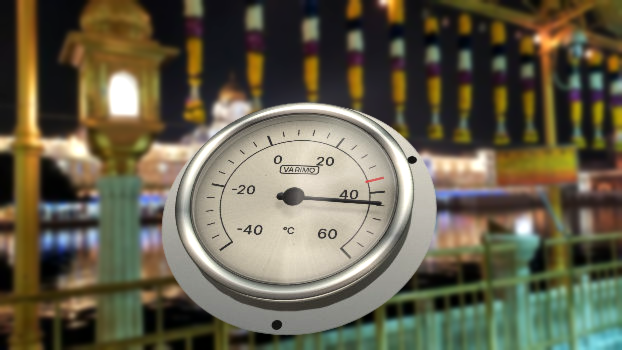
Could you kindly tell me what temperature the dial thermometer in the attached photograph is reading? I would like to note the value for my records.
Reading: 44 °C
